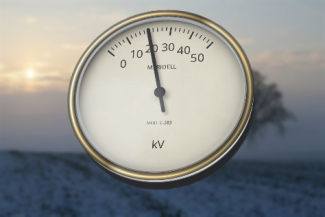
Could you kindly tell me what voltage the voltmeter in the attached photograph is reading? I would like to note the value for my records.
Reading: 20 kV
